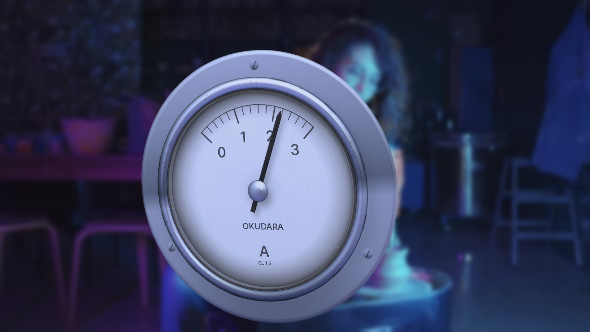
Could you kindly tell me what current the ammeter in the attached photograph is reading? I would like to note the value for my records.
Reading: 2.2 A
